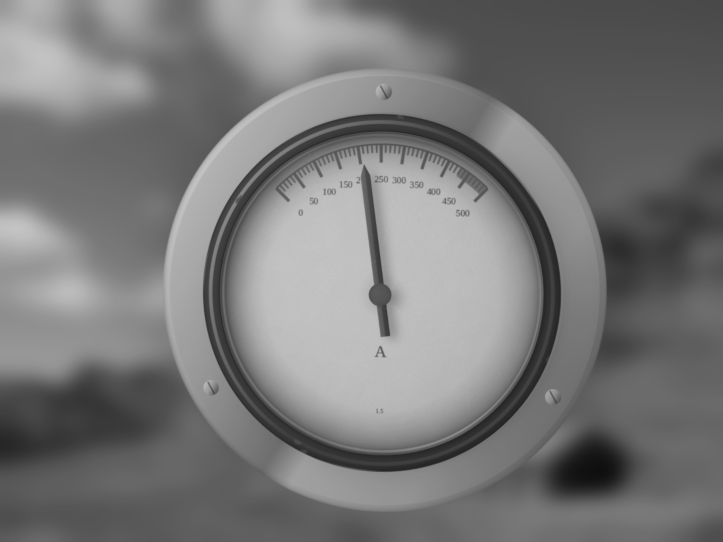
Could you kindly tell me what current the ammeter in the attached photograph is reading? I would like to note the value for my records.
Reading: 210 A
